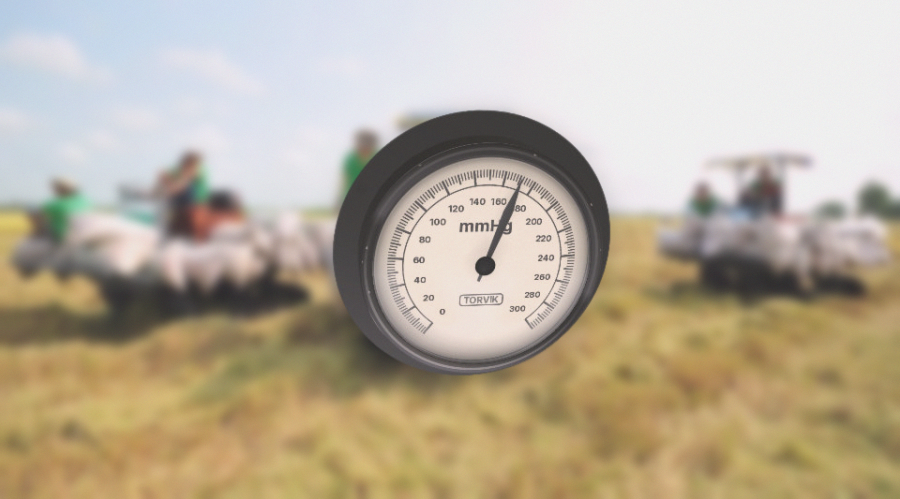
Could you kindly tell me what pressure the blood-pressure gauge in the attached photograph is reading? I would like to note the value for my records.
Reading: 170 mmHg
